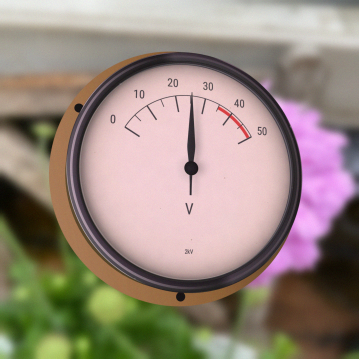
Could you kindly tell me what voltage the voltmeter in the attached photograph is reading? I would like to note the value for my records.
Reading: 25 V
